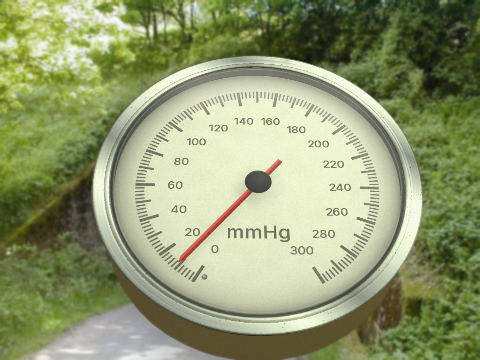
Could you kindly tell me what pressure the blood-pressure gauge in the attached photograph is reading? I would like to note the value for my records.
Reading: 10 mmHg
